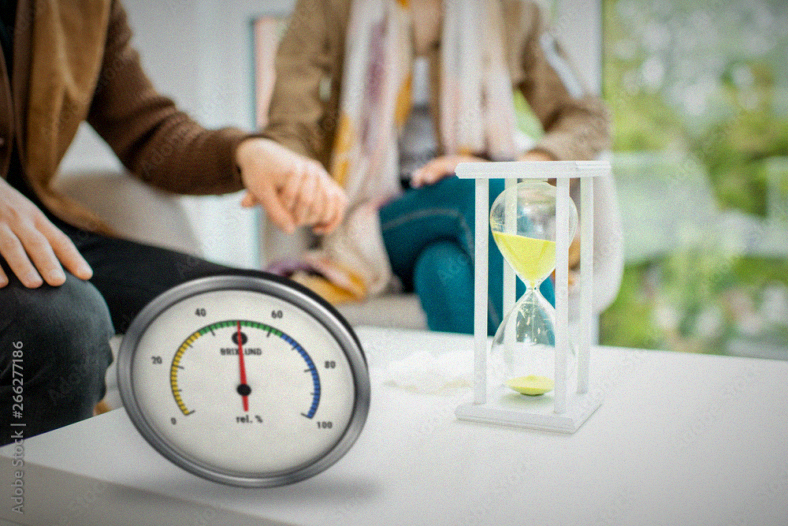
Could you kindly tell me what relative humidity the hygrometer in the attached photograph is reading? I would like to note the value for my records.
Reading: 50 %
